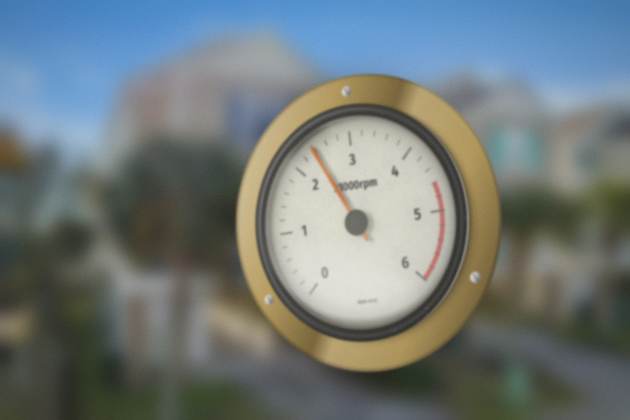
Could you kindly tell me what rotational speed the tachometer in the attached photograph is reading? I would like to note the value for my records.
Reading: 2400 rpm
